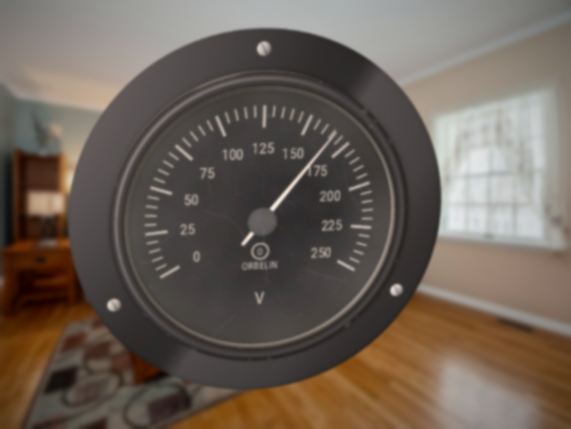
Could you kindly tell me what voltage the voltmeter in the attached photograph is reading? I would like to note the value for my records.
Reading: 165 V
